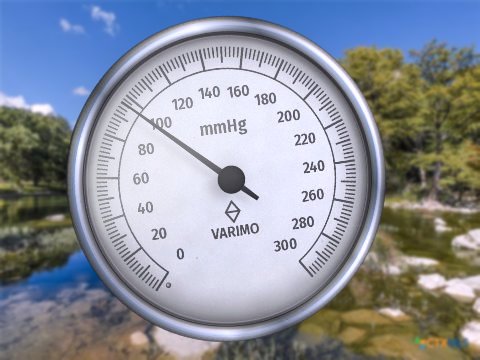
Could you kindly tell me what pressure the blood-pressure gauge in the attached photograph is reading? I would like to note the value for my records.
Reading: 96 mmHg
